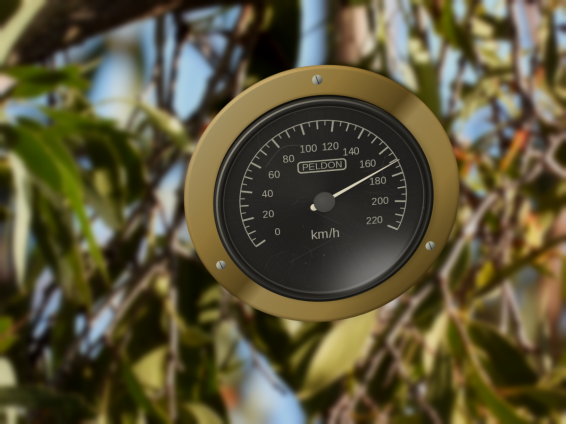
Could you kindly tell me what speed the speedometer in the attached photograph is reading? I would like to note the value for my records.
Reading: 170 km/h
